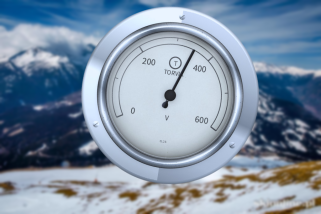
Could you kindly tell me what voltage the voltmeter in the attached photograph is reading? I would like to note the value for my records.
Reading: 350 V
